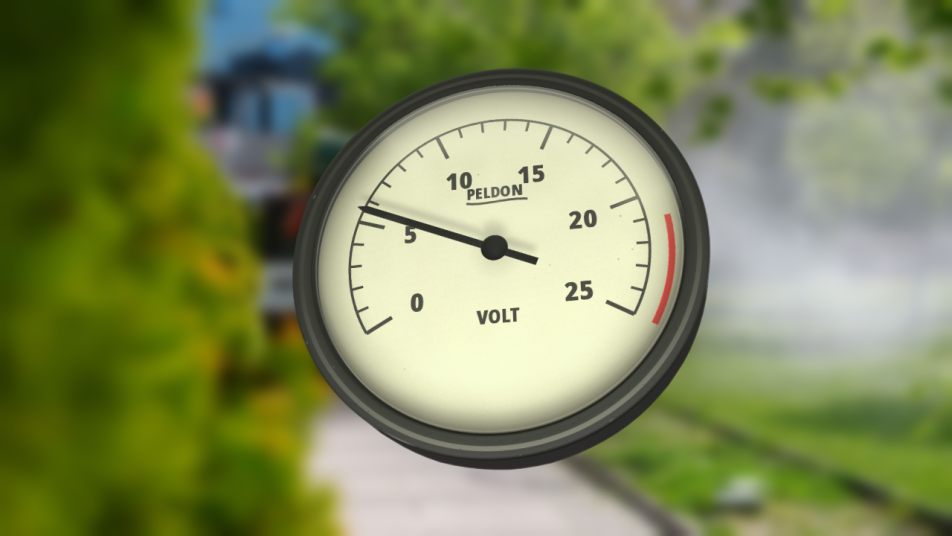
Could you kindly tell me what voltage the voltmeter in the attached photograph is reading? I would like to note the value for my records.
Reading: 5.5 V
